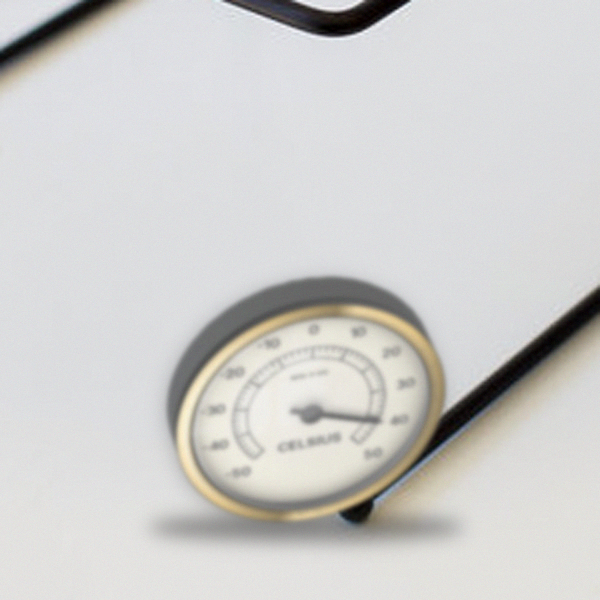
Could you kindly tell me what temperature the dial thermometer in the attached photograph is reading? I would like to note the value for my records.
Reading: 40 °C
